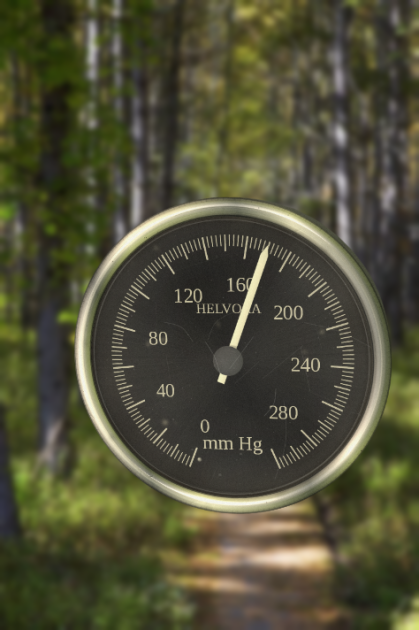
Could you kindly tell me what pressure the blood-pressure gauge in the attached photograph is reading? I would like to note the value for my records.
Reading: 170 mmHg
